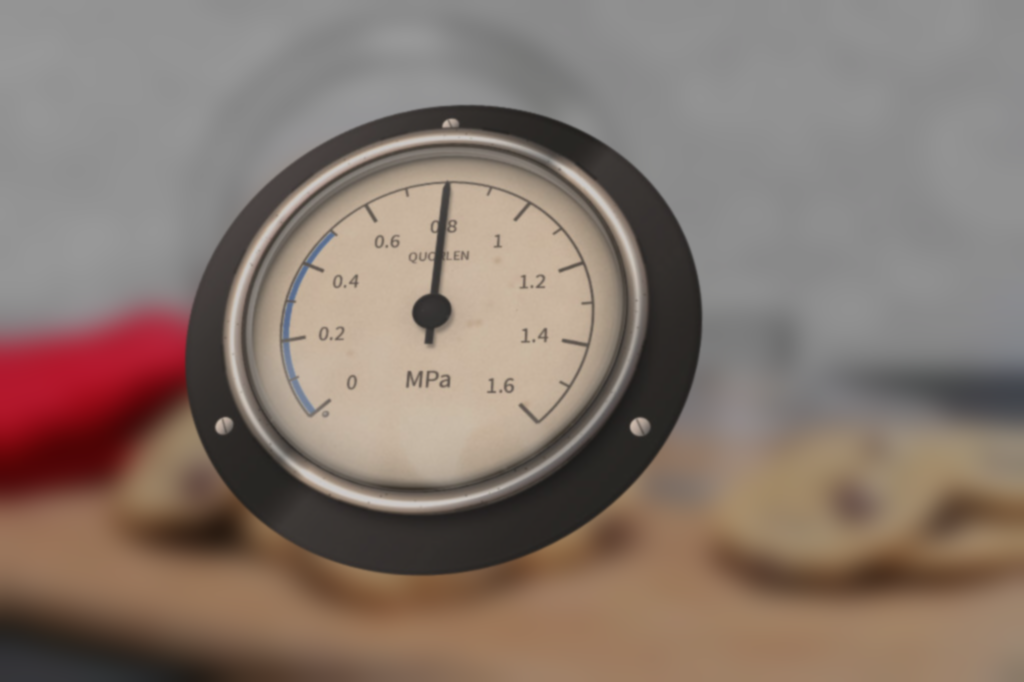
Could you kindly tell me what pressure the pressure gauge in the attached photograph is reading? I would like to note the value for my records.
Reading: 0.8 MPa
